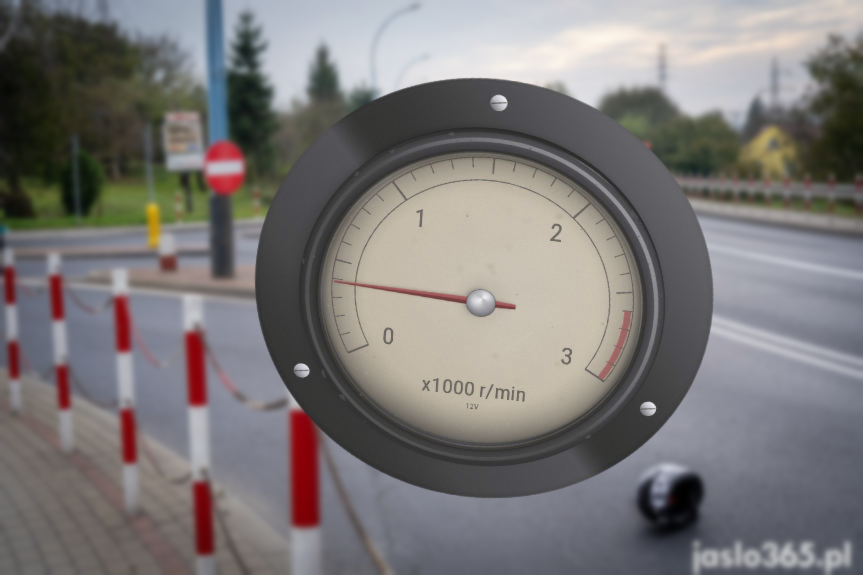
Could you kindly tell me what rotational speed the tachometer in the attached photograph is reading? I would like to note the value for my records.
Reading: 400 rpm
